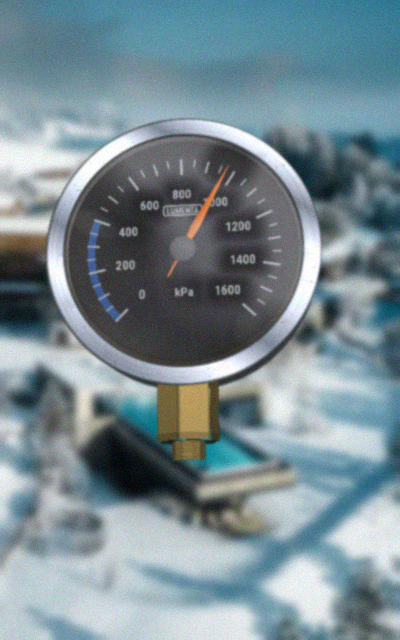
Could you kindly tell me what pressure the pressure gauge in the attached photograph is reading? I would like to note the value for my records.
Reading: 975 kPa
